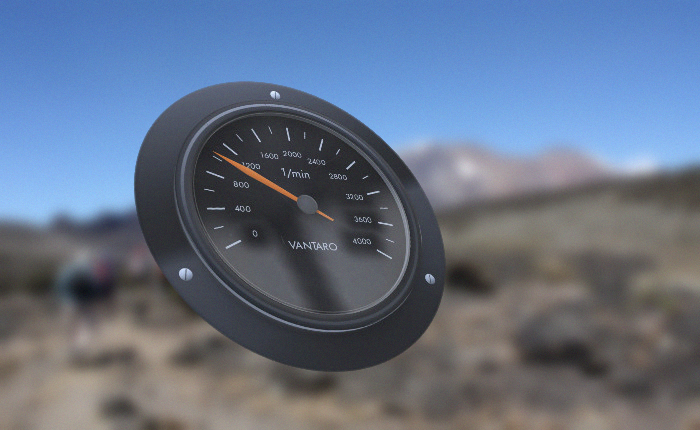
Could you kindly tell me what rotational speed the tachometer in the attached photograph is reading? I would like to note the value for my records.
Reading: 1000 rpm
